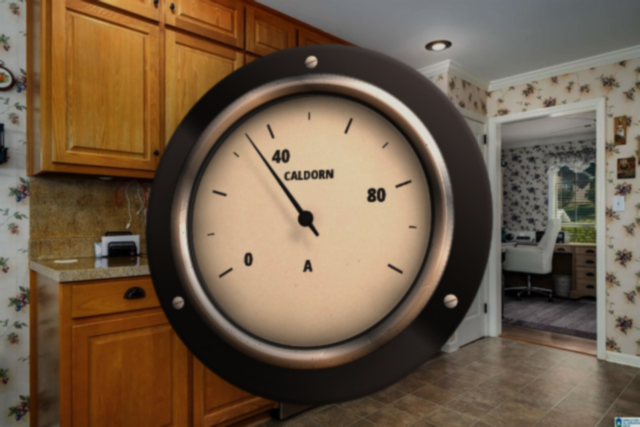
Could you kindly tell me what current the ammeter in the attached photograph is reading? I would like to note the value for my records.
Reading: 35 A
